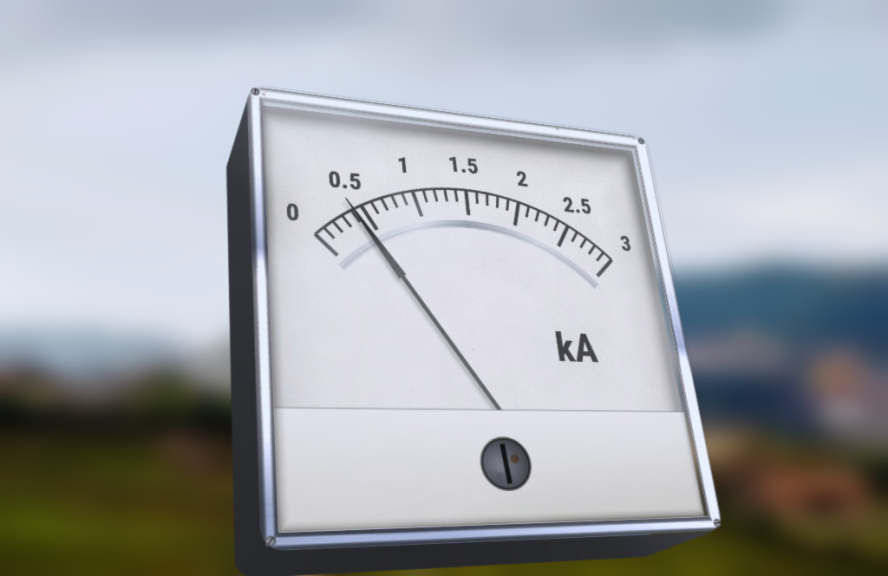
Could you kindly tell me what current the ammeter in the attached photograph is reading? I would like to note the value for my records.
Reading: 0.4 kA
